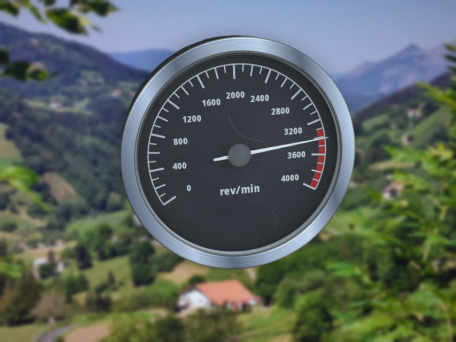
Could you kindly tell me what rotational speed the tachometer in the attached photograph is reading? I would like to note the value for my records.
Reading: 3400 rpm
